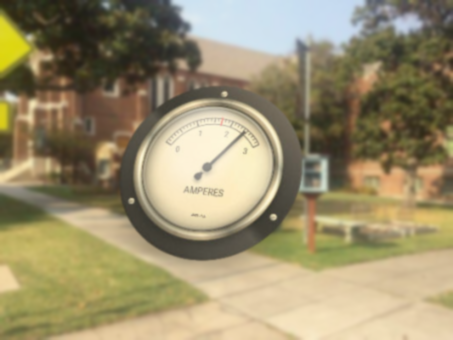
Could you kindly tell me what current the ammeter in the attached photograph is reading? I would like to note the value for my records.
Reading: 2.5 A
